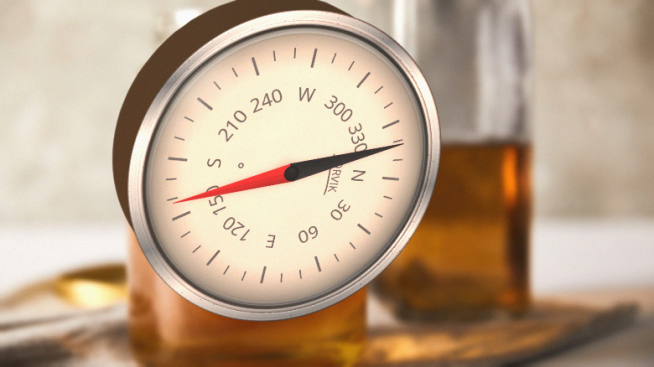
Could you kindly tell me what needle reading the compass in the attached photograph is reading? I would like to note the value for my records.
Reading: 160 °
